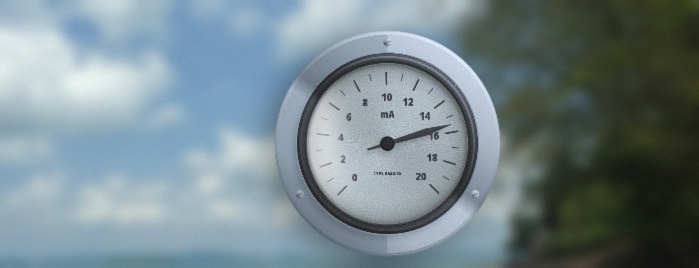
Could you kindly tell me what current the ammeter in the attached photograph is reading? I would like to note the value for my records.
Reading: 15.5 mA
